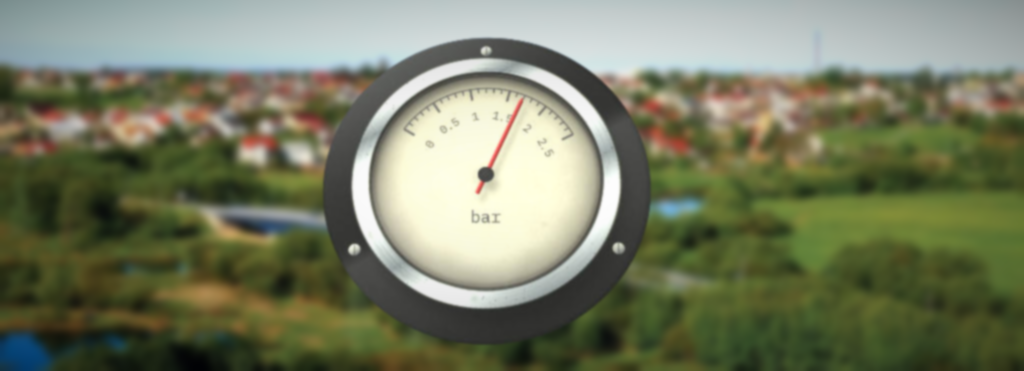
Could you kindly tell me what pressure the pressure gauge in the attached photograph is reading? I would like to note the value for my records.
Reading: 1.7 bar
